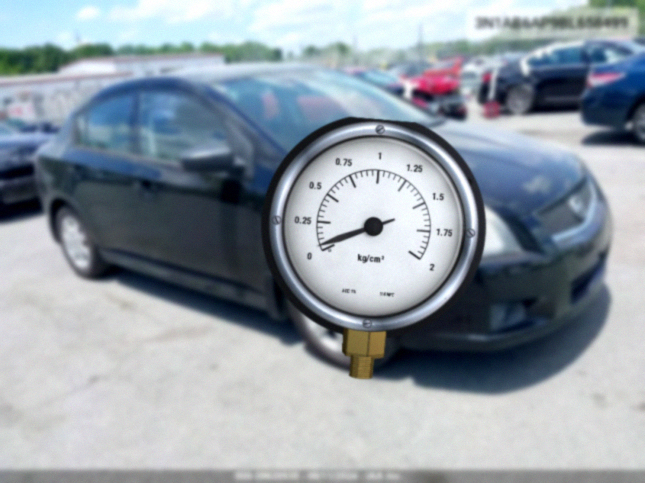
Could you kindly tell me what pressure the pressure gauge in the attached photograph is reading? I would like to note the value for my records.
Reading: 0.05 kg/cm²
